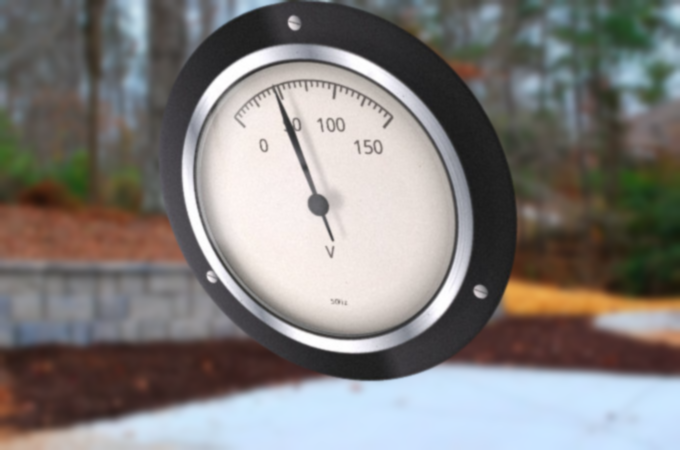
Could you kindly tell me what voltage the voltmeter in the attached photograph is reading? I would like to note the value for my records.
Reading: 50 V
